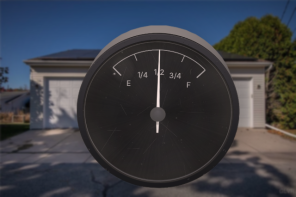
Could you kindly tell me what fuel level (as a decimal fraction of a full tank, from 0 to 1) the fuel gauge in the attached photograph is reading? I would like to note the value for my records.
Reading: 0.5
